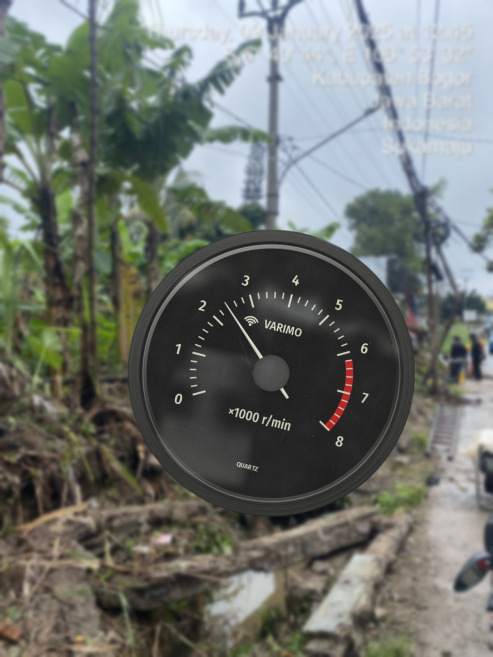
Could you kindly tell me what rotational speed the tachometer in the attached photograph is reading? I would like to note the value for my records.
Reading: 2400 rpm
